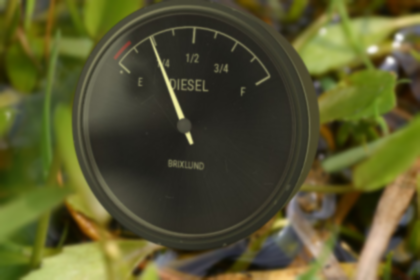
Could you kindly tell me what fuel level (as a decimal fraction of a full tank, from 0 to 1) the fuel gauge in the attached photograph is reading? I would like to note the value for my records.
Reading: 0.25
